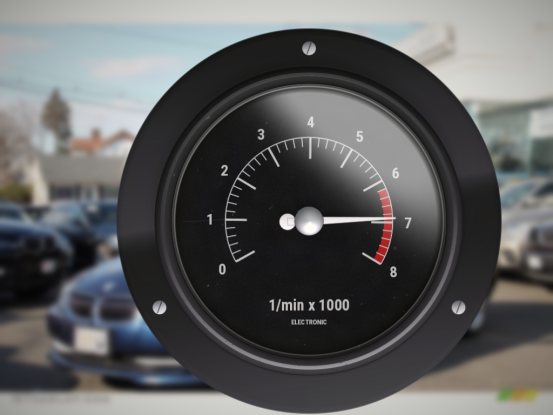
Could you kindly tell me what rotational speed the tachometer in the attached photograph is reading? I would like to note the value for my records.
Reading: 6900 rpm
